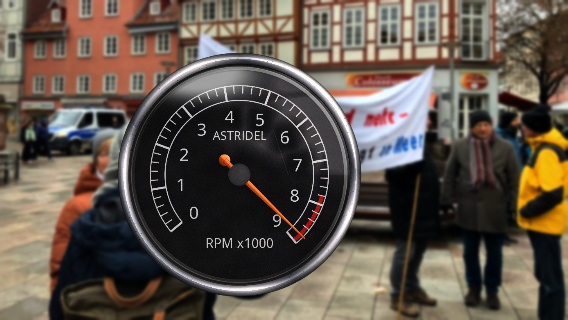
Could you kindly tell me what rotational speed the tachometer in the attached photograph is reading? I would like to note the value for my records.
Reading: 8800 rpm
